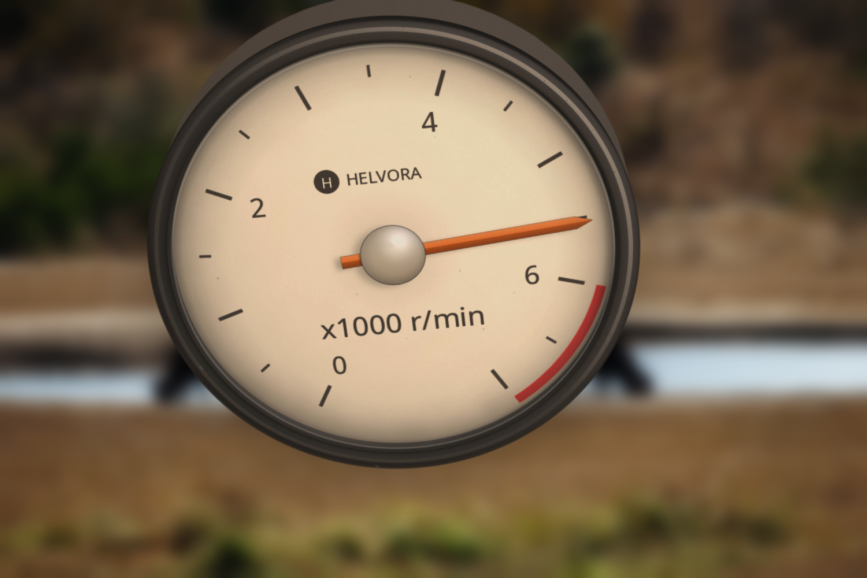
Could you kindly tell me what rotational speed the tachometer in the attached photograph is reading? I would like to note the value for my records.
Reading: 5500 rpm
